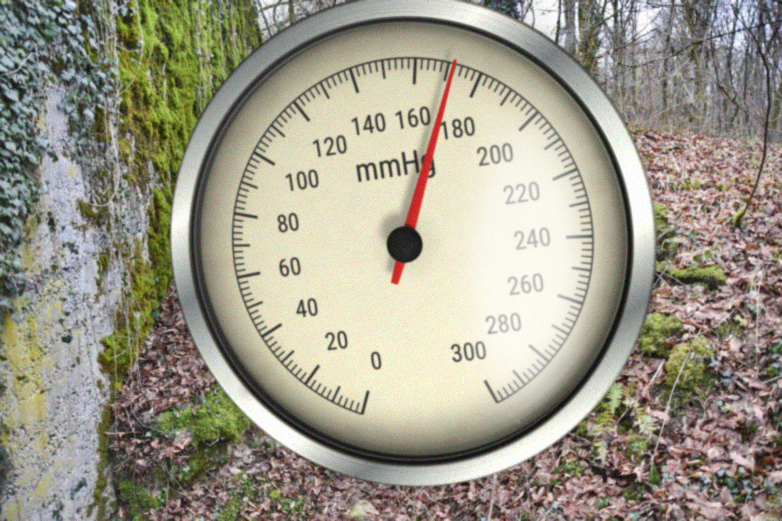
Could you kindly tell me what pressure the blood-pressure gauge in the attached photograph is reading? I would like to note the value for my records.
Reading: 172 mmHg
